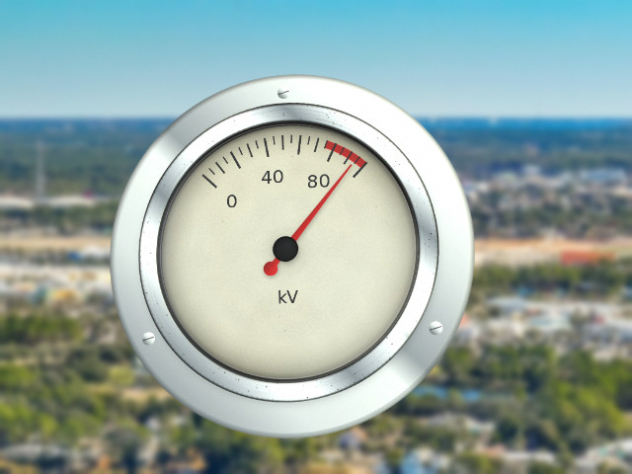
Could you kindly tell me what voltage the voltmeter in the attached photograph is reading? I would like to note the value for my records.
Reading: 95 kV
